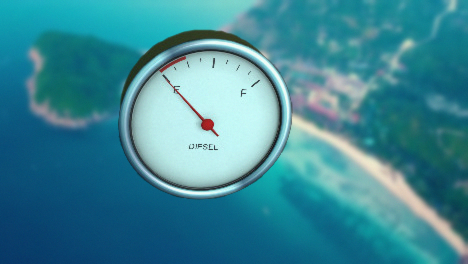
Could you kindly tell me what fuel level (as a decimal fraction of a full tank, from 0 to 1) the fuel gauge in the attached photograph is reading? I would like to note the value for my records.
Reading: 0
